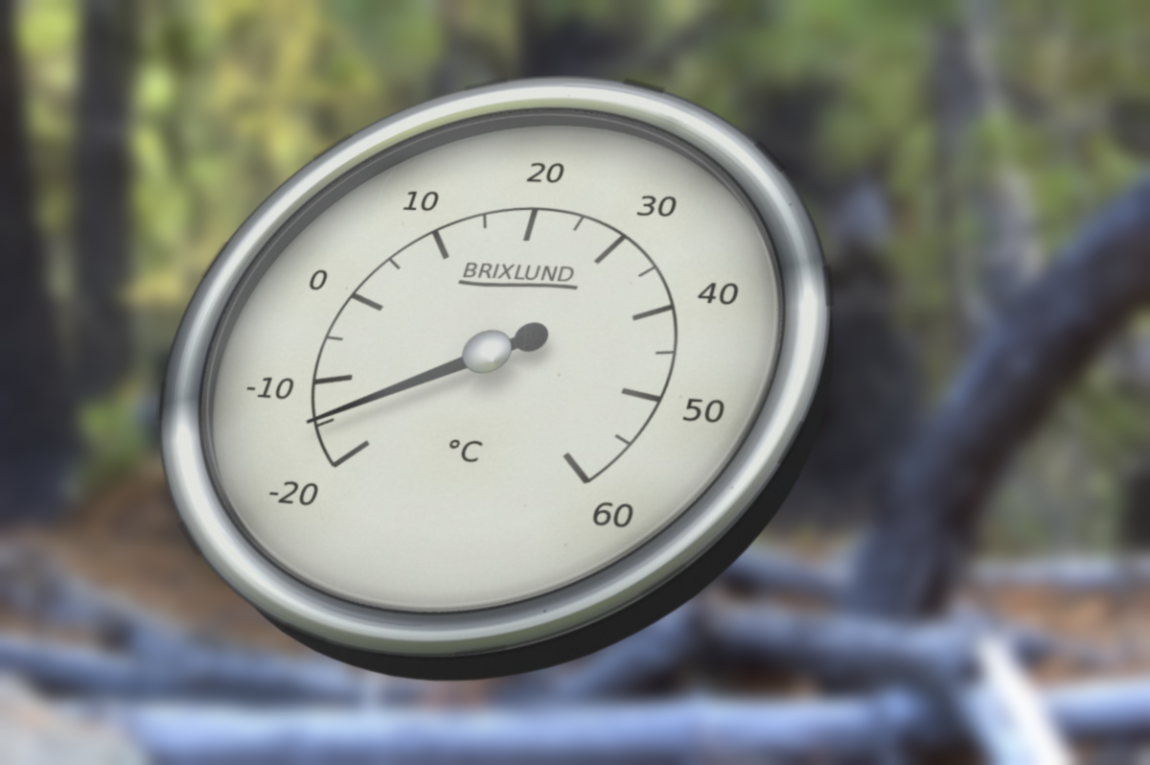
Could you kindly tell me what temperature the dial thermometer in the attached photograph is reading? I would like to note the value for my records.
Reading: -15 °C
